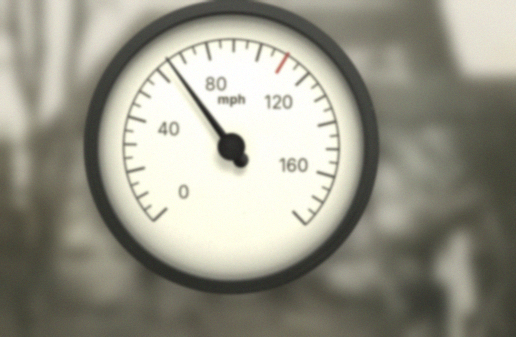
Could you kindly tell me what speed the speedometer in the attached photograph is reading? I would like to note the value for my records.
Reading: 65 mph
